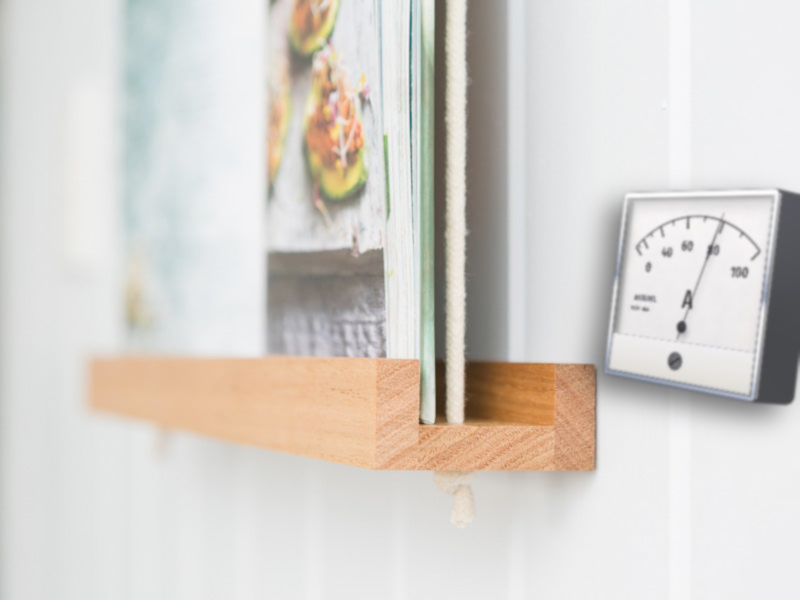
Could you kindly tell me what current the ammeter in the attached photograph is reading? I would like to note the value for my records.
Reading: 80 A
